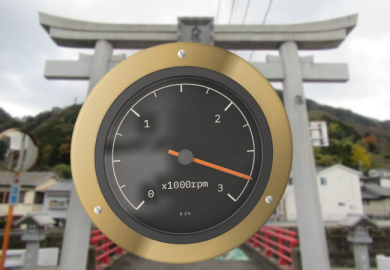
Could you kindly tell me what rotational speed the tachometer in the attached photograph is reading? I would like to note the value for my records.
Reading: 2750 rpm
